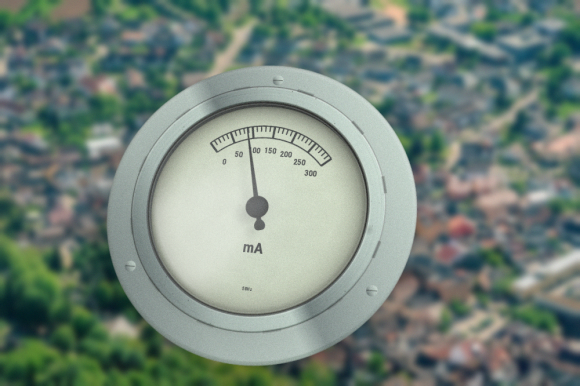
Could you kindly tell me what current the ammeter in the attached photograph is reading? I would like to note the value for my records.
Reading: 90 mA
